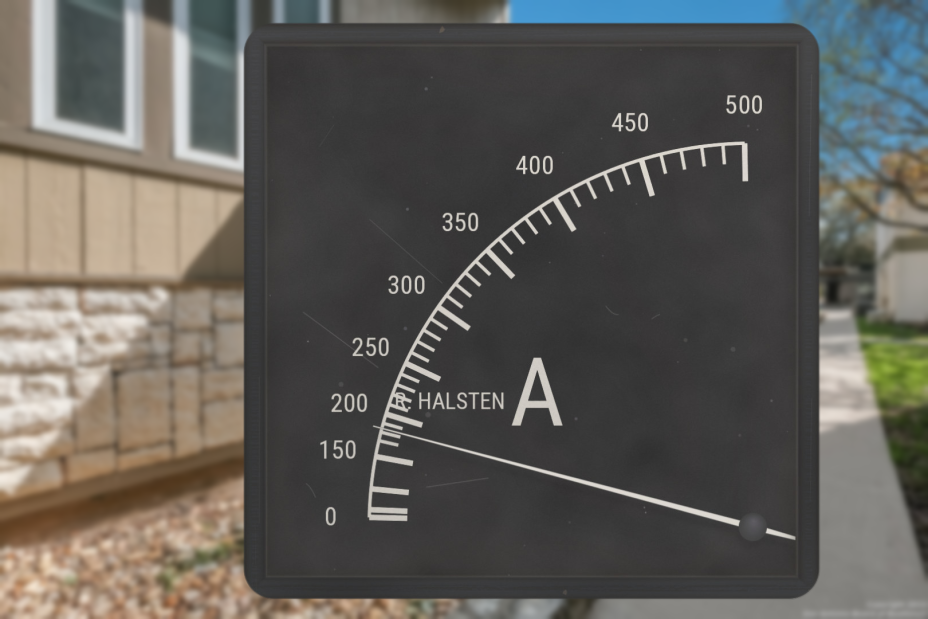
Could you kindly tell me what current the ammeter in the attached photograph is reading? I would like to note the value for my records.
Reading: 185 A
